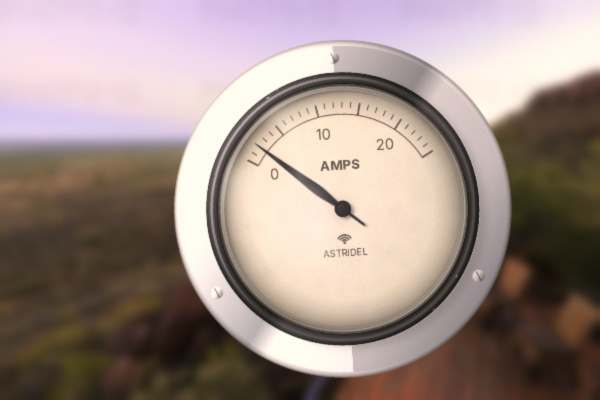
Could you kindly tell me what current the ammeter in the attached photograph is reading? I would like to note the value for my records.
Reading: 2 A
